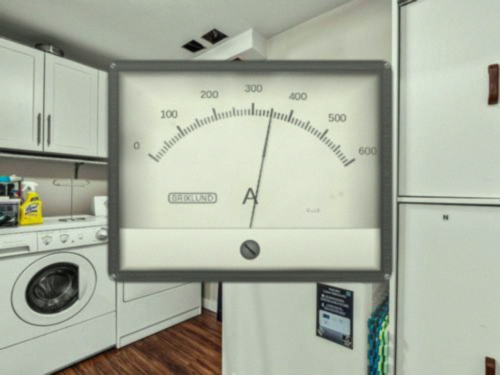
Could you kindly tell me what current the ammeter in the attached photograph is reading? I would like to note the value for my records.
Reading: 350 A
